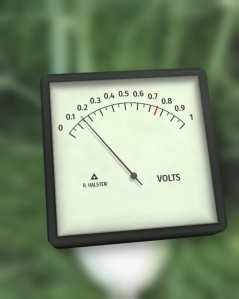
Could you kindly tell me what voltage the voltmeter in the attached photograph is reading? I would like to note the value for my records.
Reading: 0.15 V
